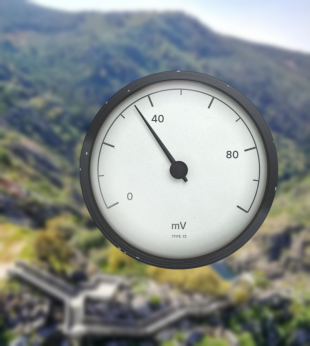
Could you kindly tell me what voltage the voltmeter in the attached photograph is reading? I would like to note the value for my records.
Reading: 35 mV
